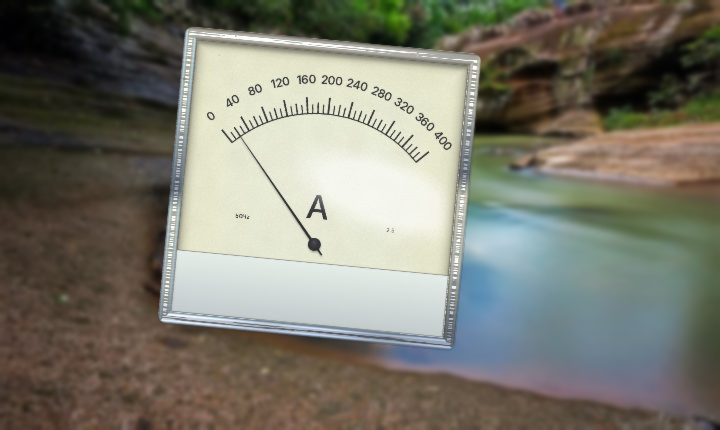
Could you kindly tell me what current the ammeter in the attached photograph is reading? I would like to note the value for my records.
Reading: 20 A
